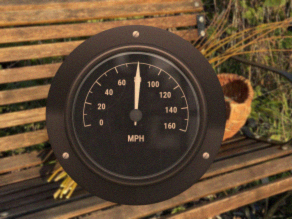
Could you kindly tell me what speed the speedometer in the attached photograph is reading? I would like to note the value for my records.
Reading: 80 mph
